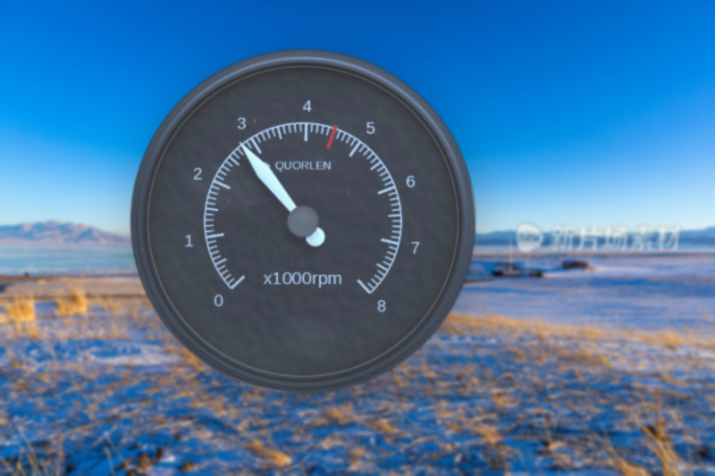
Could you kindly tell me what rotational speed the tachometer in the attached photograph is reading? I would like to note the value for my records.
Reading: 2800 rpm
